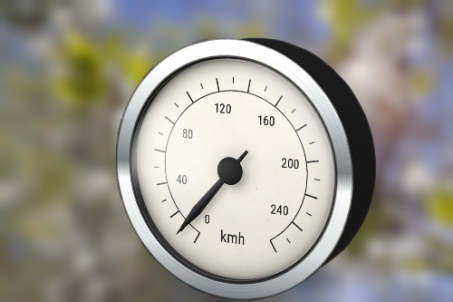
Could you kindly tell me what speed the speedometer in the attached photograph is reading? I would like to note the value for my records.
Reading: 10 km/h
